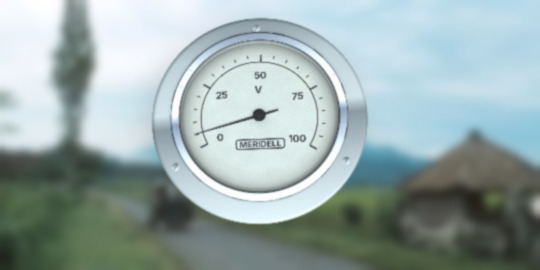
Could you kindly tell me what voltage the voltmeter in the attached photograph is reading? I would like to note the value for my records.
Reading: 5 V
